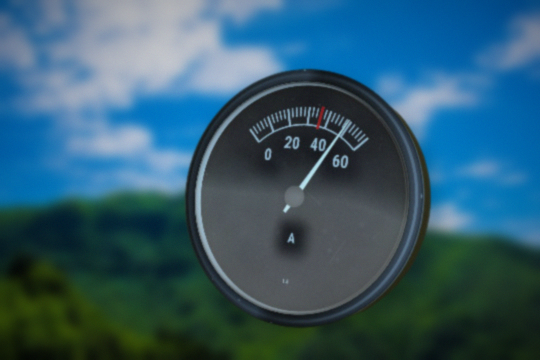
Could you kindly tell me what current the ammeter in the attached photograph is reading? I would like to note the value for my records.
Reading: 50 A
